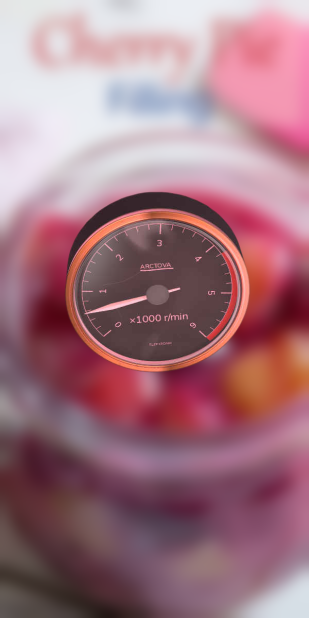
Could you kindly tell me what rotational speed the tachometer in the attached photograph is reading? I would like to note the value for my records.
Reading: 600 rpm
